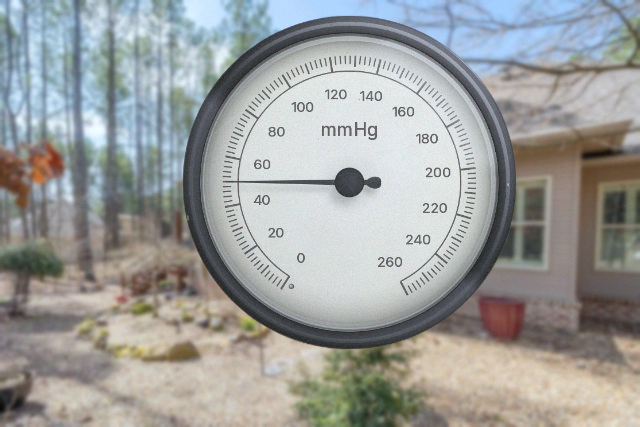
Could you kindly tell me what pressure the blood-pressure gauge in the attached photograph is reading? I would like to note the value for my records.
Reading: 50 mmHg
